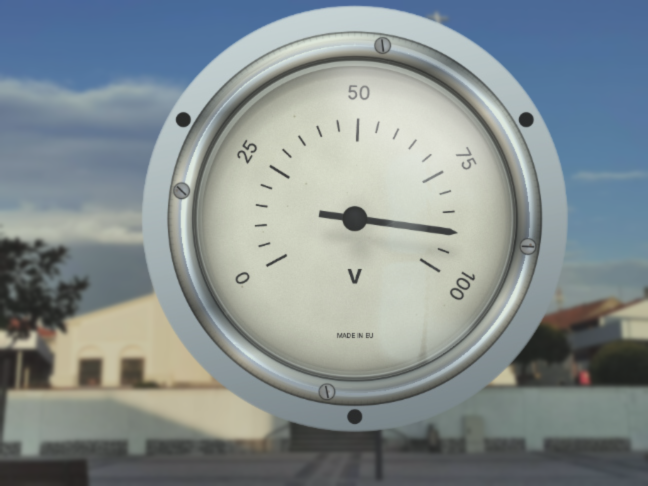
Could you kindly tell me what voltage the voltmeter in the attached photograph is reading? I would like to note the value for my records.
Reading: 90 V
